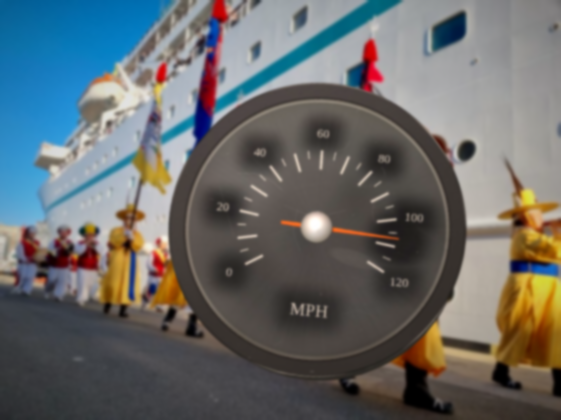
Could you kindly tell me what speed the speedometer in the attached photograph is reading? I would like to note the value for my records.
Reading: 107.5 mph
